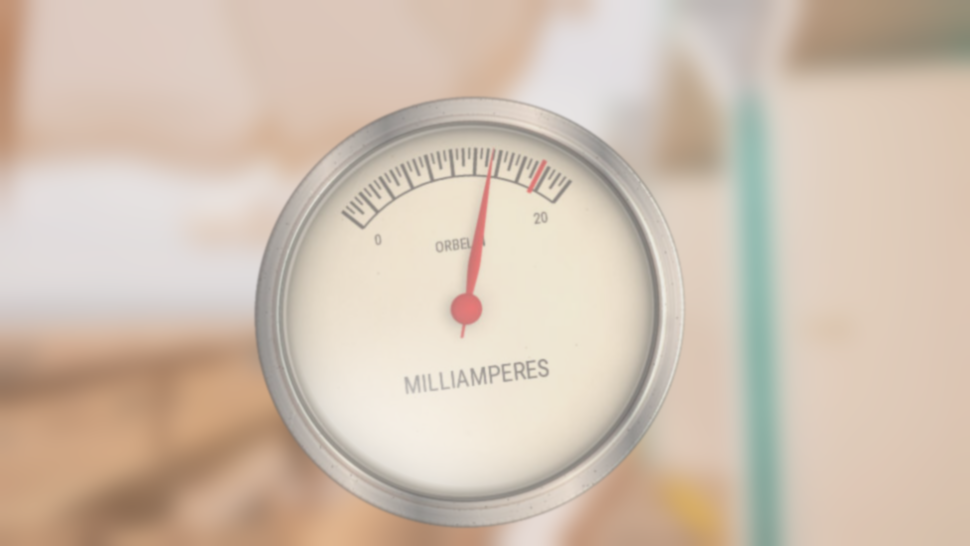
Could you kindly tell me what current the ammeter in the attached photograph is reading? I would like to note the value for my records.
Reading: 13.5 mA
